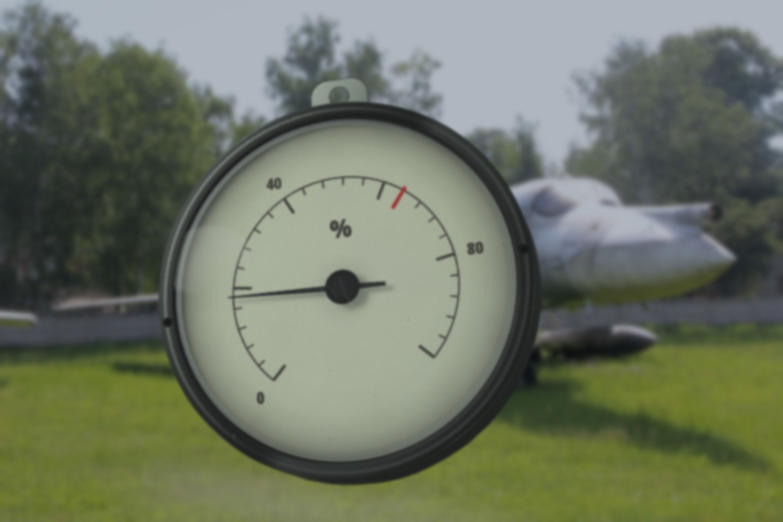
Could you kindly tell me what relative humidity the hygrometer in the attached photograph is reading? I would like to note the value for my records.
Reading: 18 %
